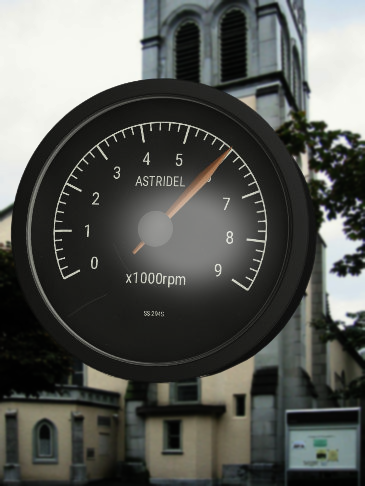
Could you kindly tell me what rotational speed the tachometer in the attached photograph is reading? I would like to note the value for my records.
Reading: 6000 rpm
